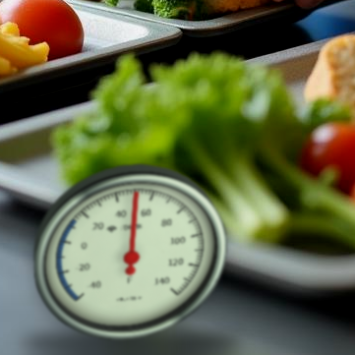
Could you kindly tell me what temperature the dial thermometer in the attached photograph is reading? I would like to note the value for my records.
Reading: 50 °F
